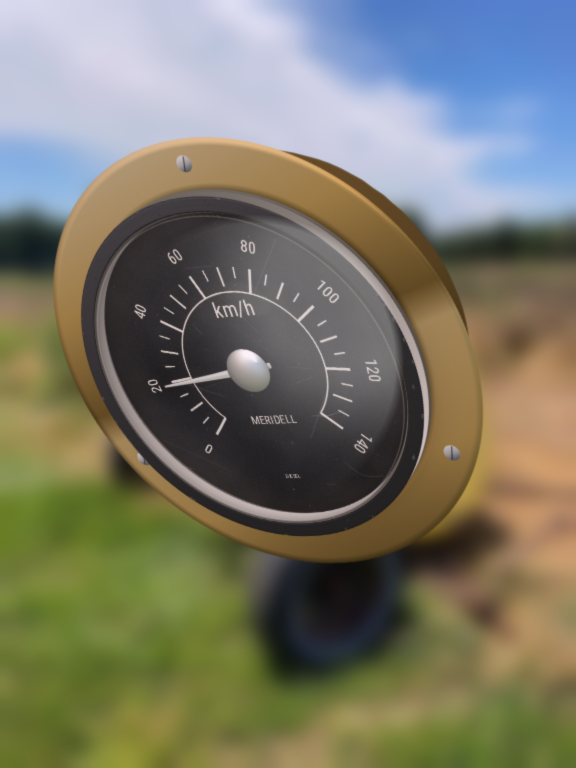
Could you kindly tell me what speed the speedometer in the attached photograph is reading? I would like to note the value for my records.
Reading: 20 km/h
